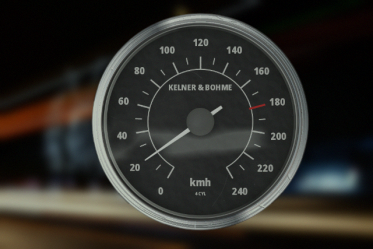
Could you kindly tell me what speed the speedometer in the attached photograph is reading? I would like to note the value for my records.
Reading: 20 km/h
